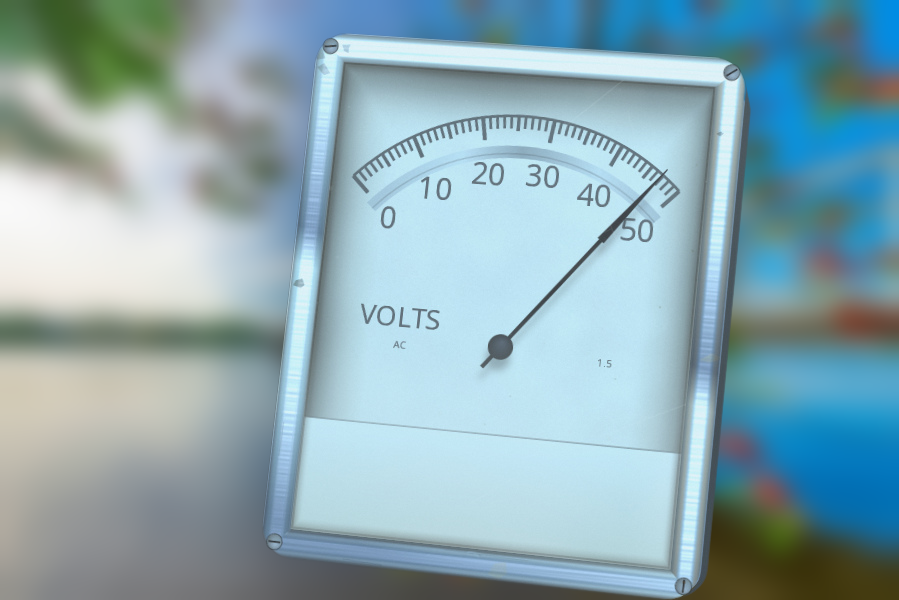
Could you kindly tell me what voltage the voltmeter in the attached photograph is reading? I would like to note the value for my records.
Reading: 47 V
